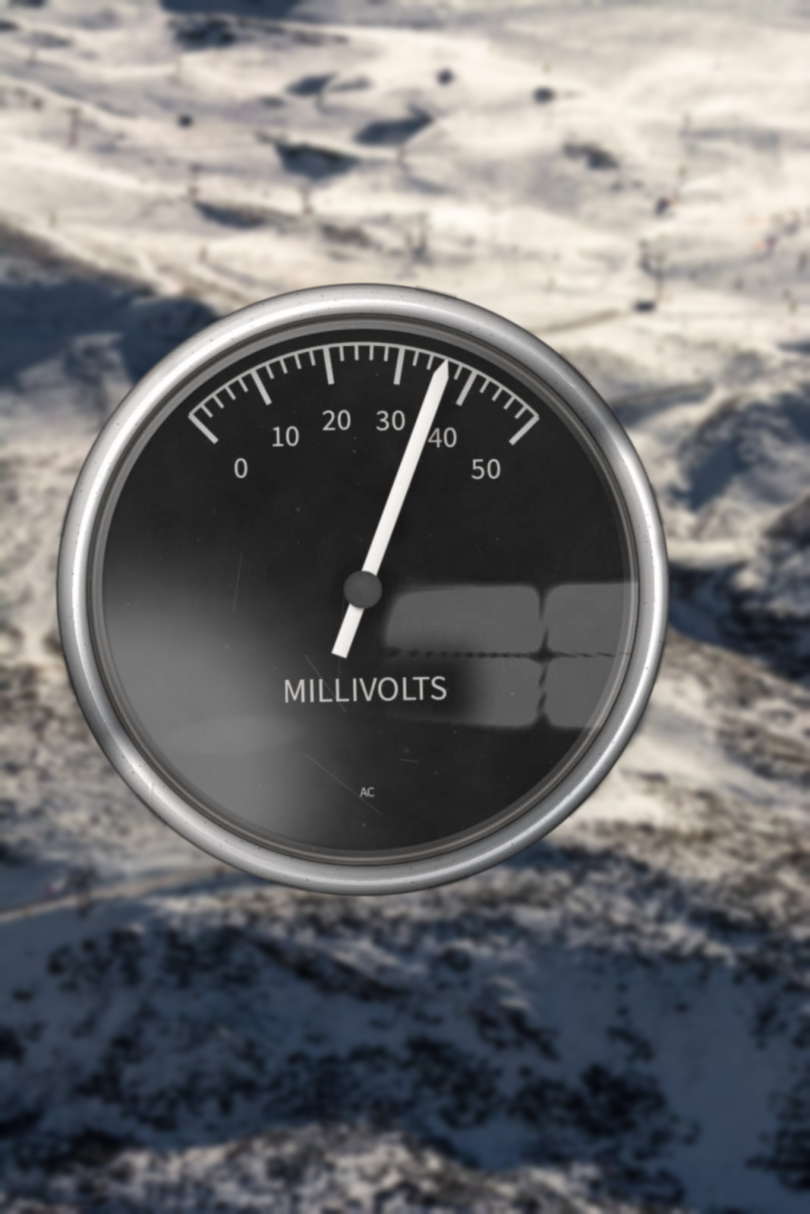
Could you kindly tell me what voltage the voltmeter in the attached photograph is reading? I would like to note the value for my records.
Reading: 36 mV
